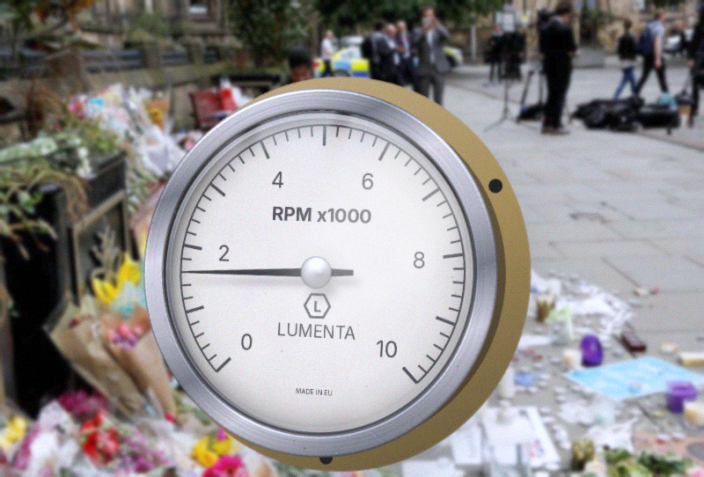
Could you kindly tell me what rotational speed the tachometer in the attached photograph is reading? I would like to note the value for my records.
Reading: 1600 rpm
